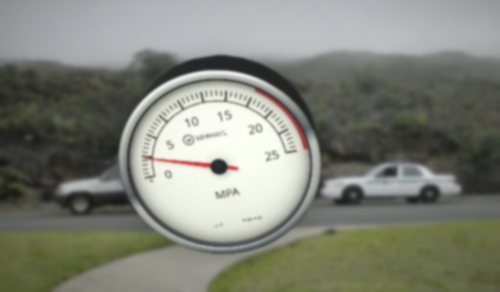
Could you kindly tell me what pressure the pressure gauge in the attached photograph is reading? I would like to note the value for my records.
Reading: 2.5 MPa
